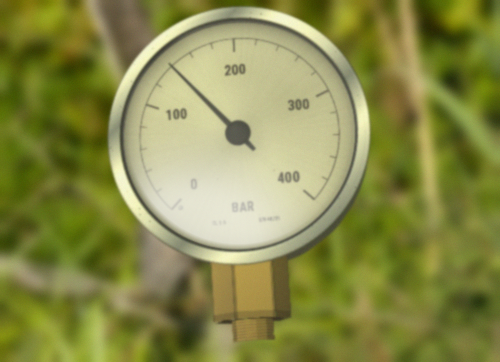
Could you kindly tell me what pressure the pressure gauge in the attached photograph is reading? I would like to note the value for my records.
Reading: 140 bar
